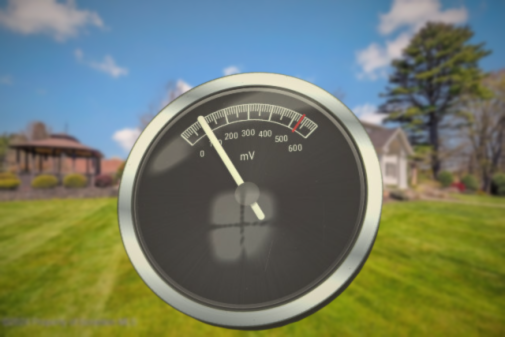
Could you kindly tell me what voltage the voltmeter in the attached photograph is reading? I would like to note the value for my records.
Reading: 100 mV
